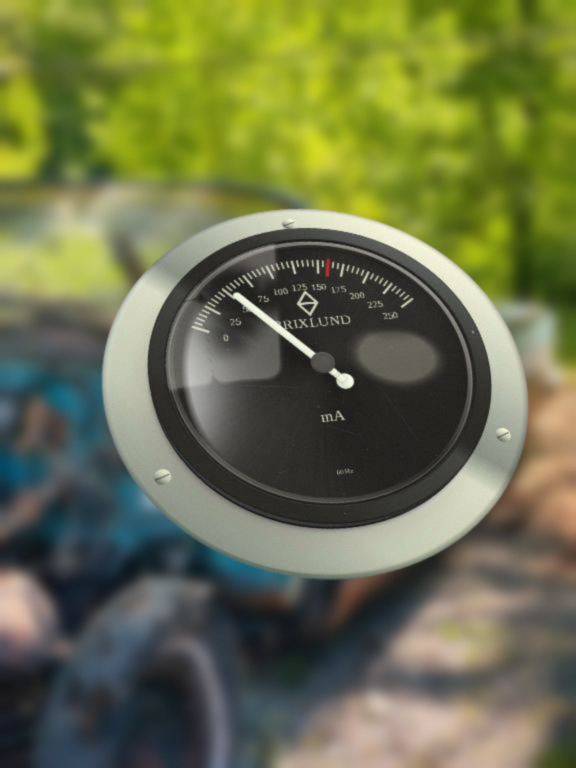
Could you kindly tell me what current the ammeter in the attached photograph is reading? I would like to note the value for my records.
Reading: 50 mA
